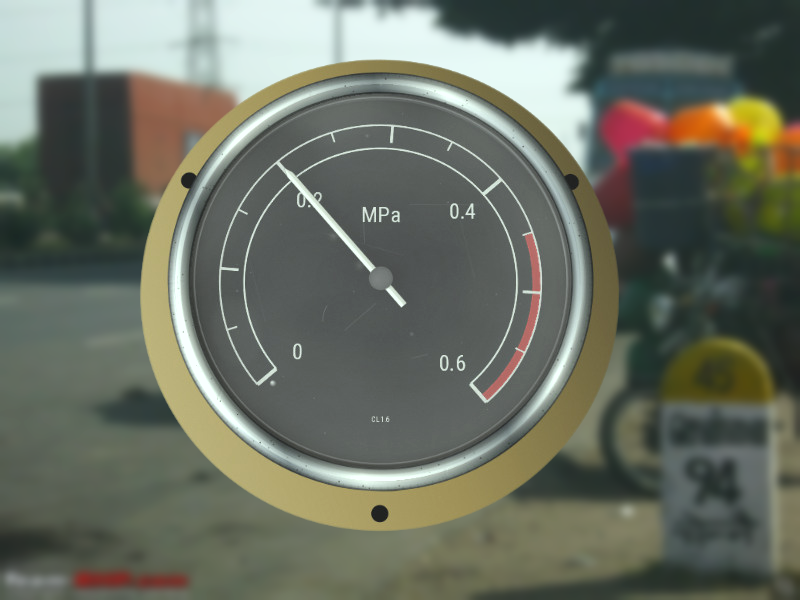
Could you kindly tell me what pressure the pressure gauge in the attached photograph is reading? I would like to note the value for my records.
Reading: 0.2 MPa
